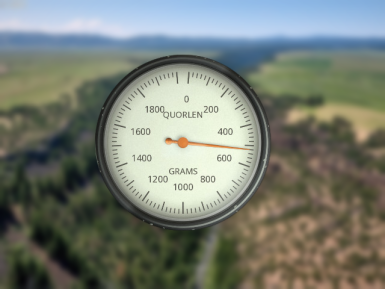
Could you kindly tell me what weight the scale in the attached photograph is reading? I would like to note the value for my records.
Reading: 520 g
